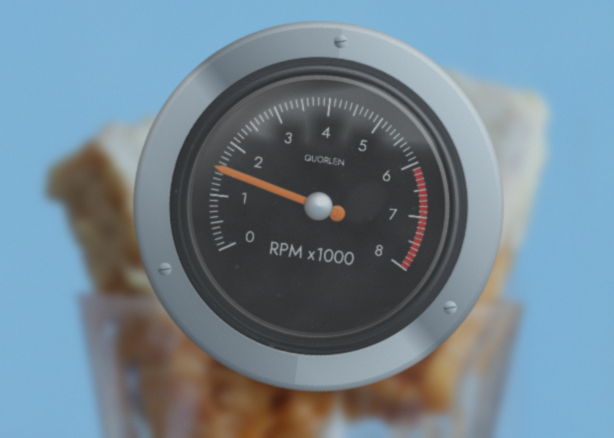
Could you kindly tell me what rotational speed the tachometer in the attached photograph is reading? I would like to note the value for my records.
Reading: 1500 rpm
